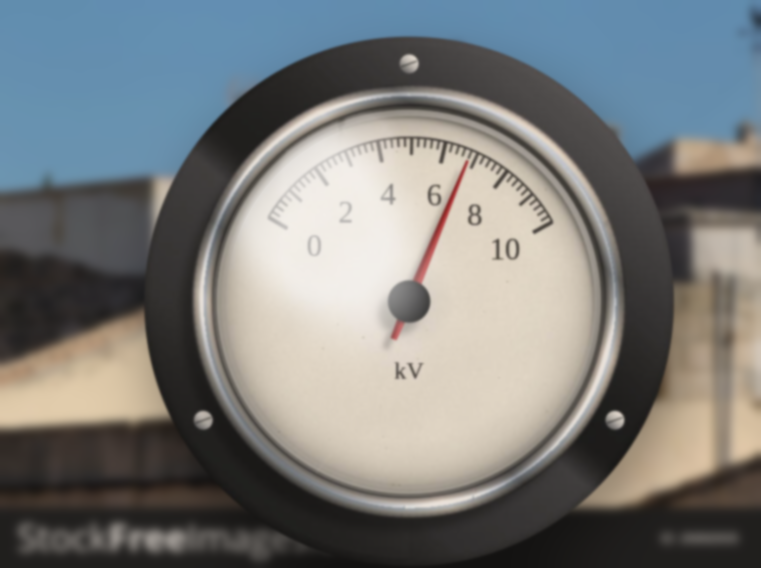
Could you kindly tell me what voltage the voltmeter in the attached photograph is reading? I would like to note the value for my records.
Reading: 6.8 kV
